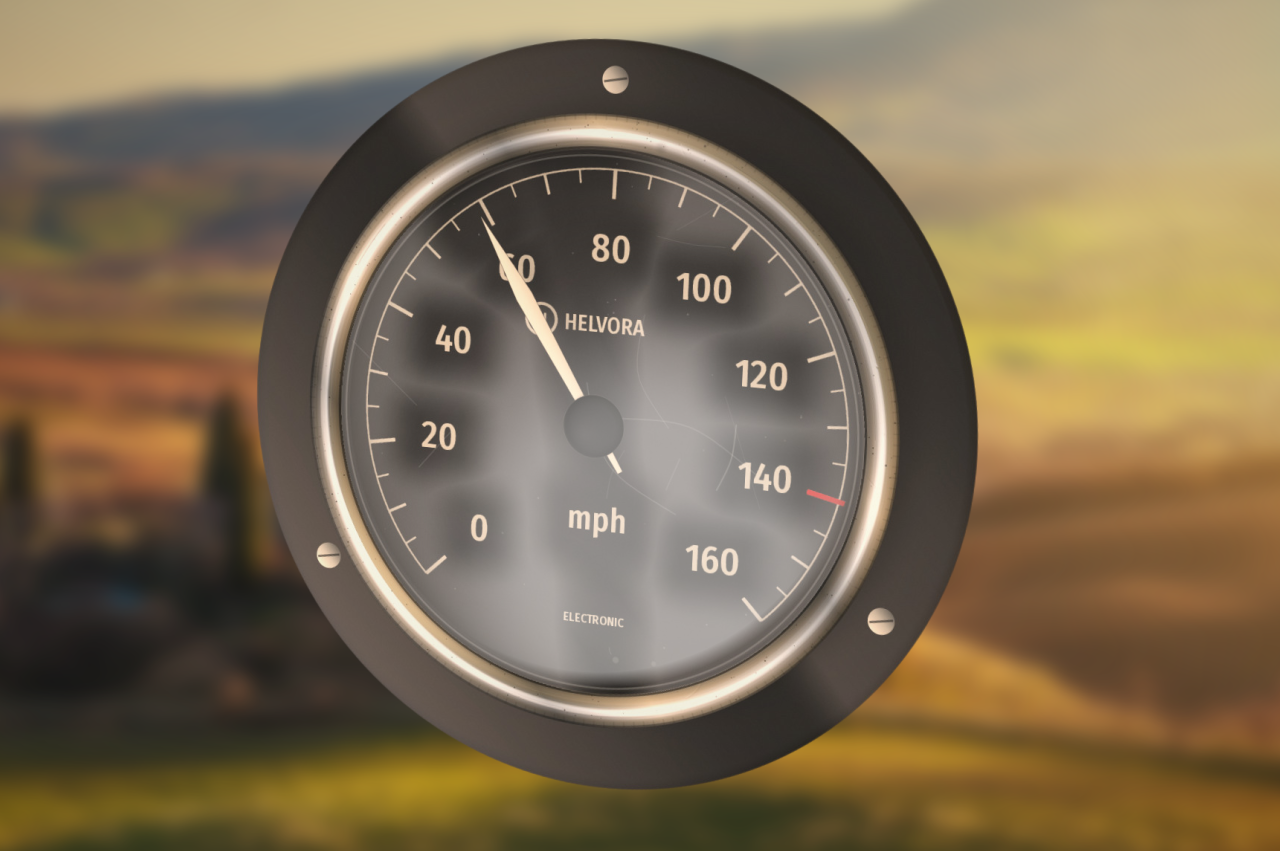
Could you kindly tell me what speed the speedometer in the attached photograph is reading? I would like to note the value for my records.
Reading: 60 mph
